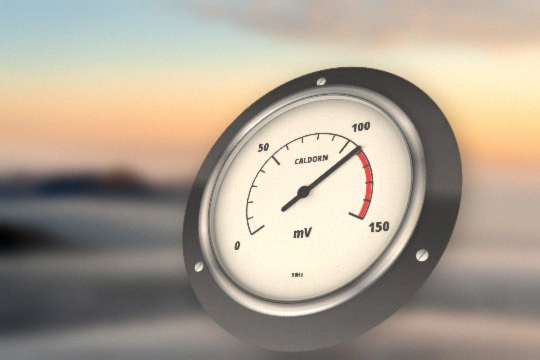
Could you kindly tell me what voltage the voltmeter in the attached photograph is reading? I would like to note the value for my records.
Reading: 110 mV
